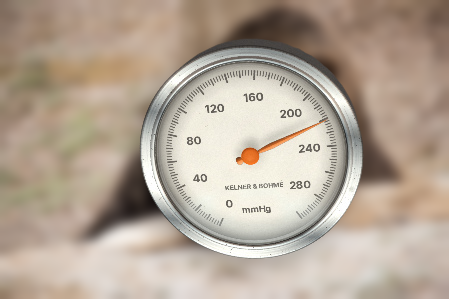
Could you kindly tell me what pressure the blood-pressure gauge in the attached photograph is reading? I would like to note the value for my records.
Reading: 220 mmHg
